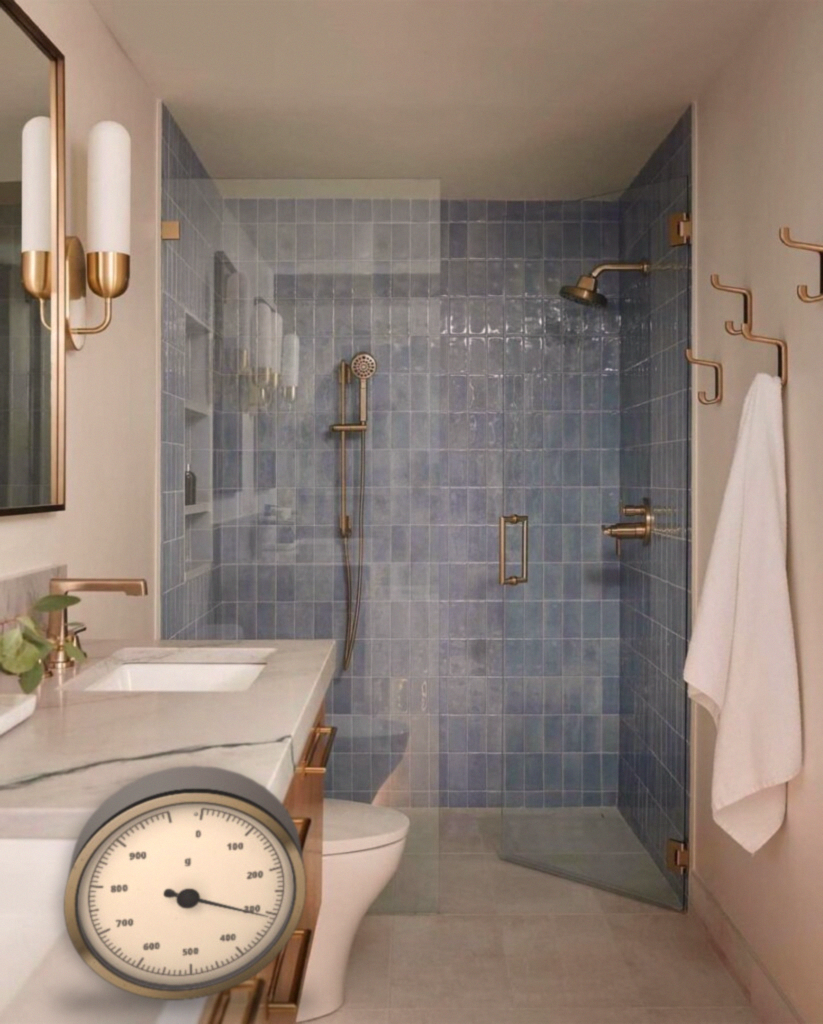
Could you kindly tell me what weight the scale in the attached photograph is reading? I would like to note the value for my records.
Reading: 300 g
